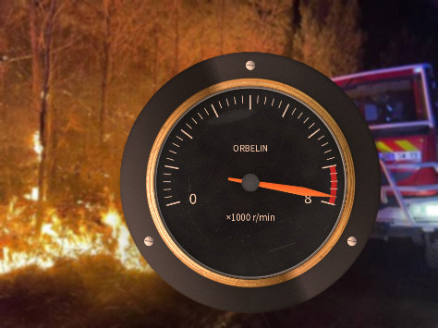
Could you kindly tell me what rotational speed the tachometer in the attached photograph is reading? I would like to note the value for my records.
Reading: 7800 rpm
